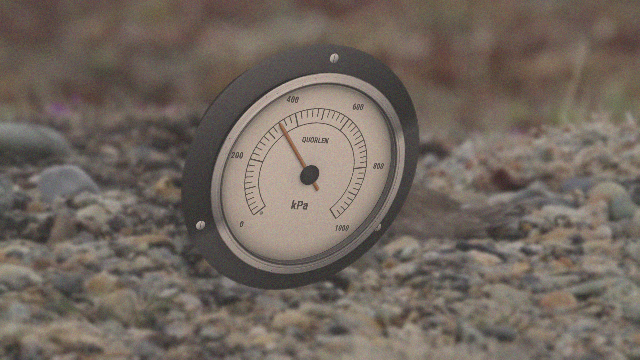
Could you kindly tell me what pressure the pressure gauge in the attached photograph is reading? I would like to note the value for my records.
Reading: 340 kPa
